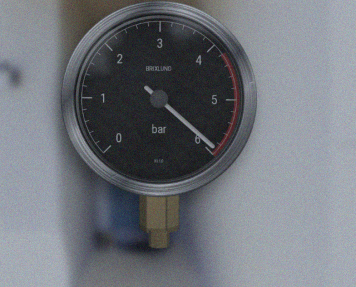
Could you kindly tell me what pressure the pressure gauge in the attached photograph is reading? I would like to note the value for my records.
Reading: 5.9 bar
